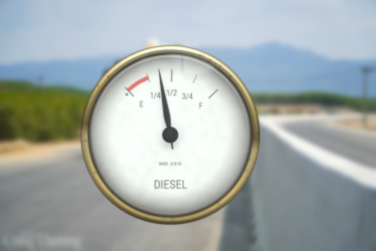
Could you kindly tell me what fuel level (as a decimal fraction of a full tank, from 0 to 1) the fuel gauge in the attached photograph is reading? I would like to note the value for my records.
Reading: 0.375
